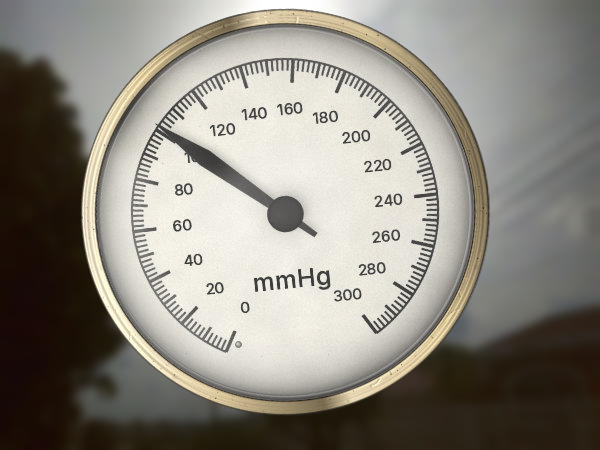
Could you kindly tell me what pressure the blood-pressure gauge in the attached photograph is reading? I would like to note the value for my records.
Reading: 102 mmHg
